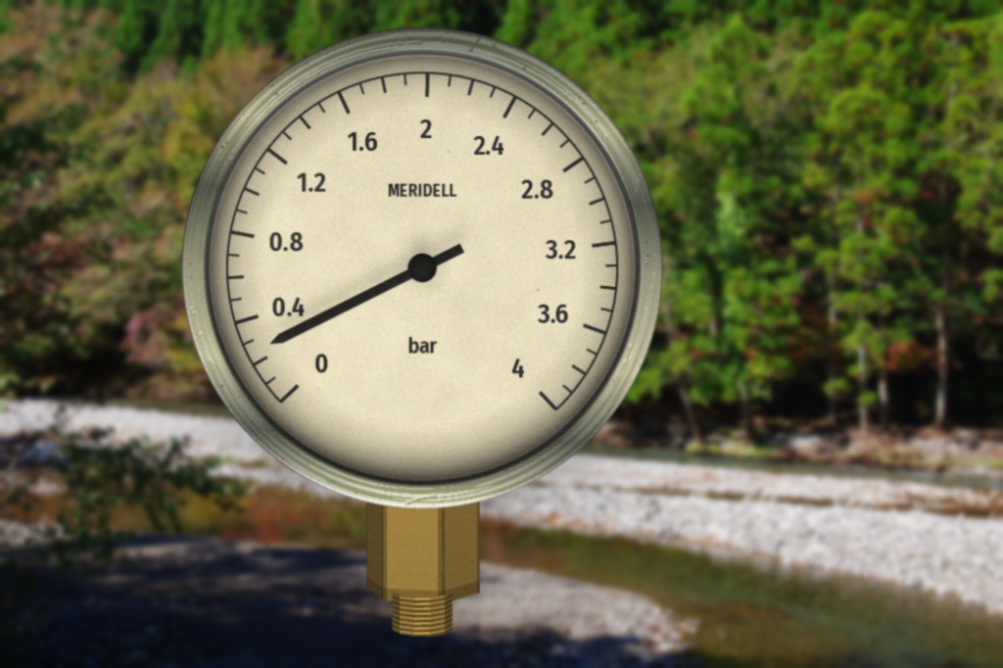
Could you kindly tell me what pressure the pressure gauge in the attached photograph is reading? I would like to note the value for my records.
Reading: 0.25 bar
